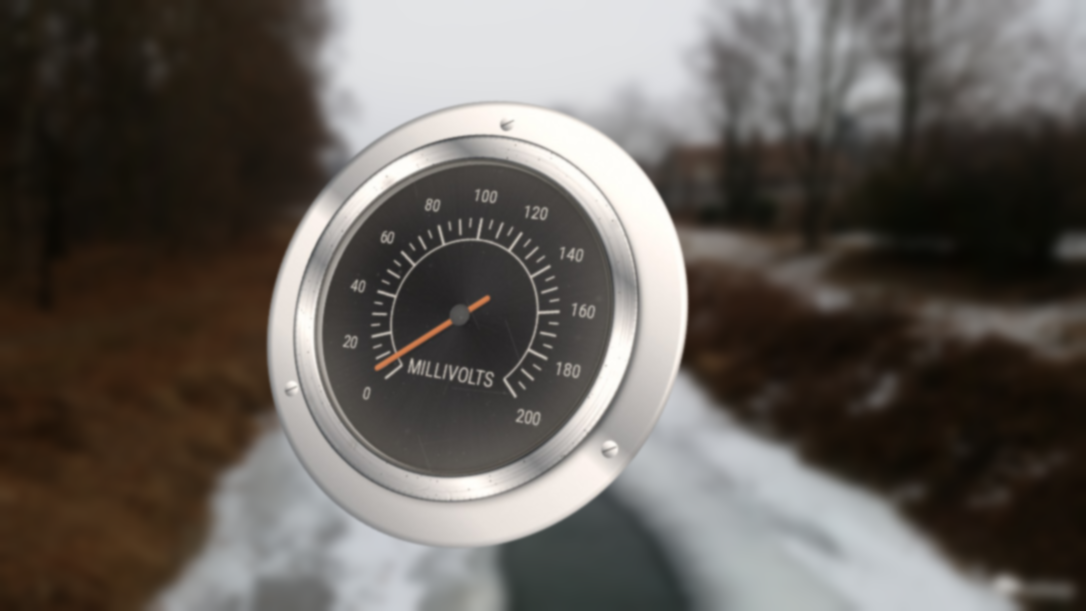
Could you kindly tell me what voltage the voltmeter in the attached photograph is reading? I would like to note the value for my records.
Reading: 5 mV
